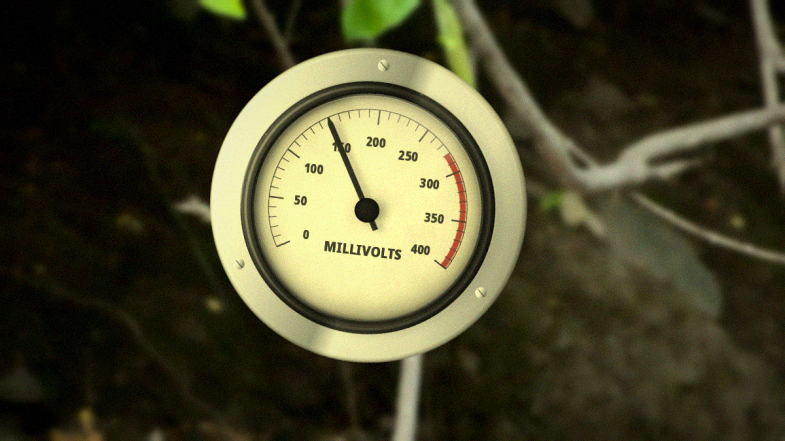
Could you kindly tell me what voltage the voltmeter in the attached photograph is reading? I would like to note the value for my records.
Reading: 150 mV
